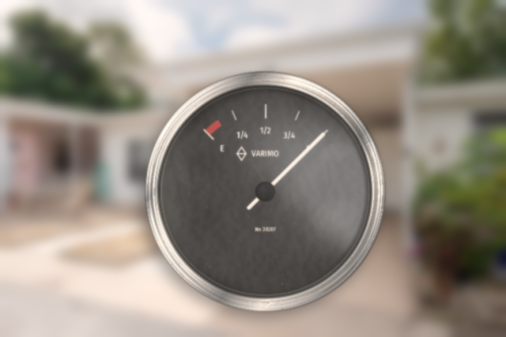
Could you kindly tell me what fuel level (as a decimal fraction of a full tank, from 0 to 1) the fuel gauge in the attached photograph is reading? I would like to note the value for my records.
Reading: 1
